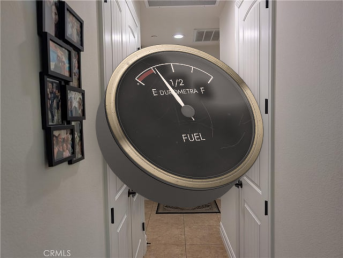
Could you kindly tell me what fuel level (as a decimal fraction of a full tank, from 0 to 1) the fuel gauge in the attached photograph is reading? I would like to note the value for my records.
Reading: 0.25
